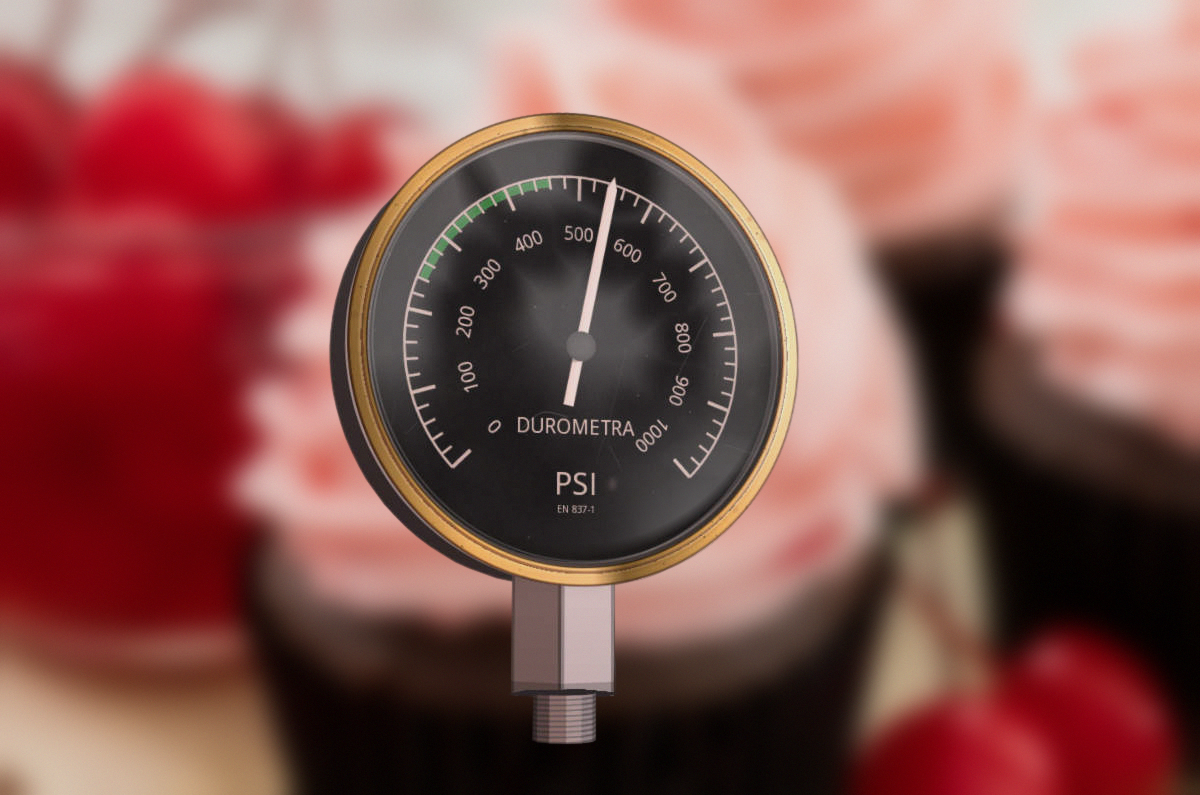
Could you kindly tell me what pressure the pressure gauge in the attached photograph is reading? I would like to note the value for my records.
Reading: 540 psi
